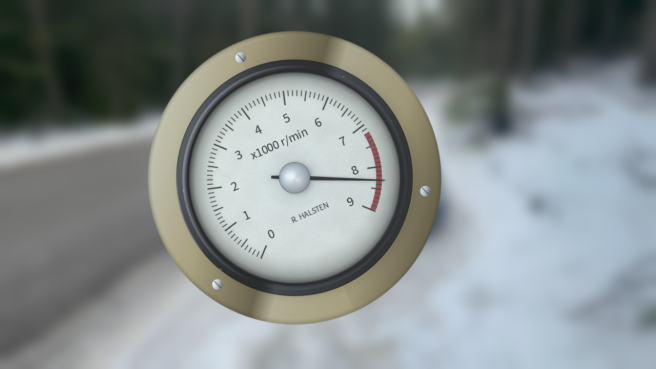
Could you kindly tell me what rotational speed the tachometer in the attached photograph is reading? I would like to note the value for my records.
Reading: 8300 rpm
